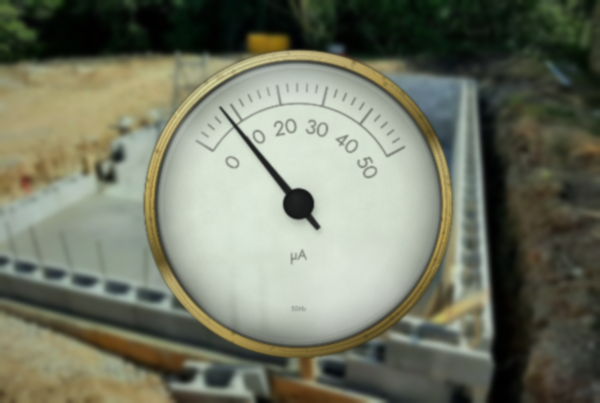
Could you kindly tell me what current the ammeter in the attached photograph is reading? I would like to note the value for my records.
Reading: 8 µA
